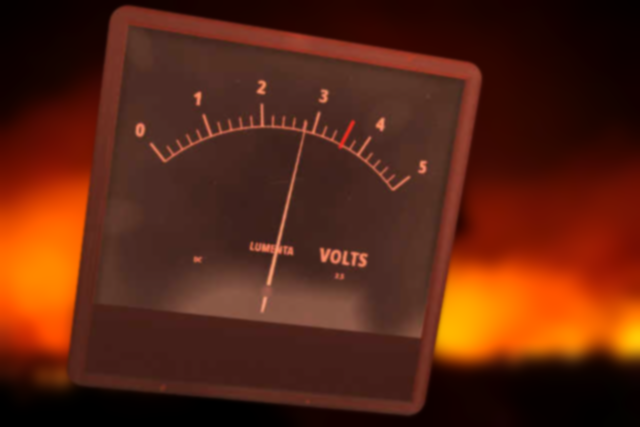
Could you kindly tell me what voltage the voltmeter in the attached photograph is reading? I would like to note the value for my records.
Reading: 2.8 V
